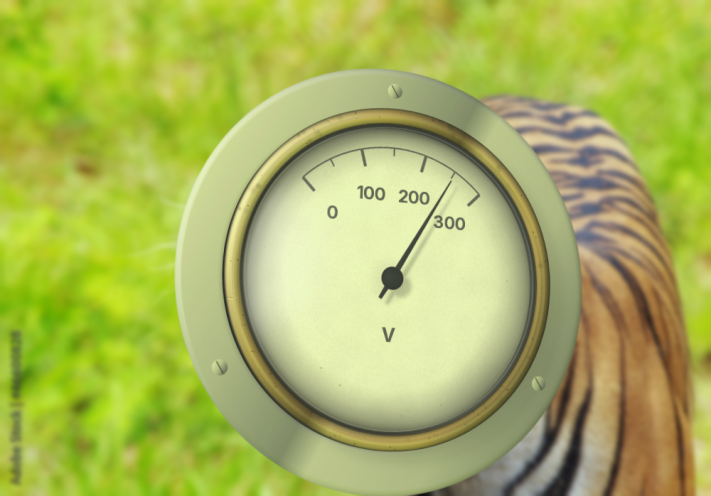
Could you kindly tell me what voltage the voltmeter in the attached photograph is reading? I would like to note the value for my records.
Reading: 250 V
